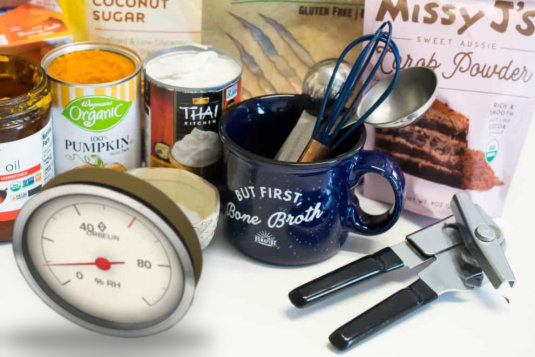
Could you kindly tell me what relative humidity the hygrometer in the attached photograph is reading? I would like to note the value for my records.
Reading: 10 %
